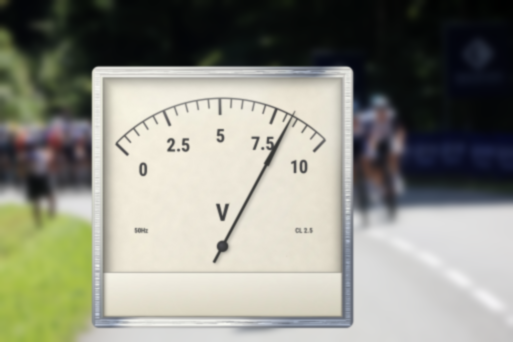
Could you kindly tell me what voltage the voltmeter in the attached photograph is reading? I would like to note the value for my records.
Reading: 8.25 V
